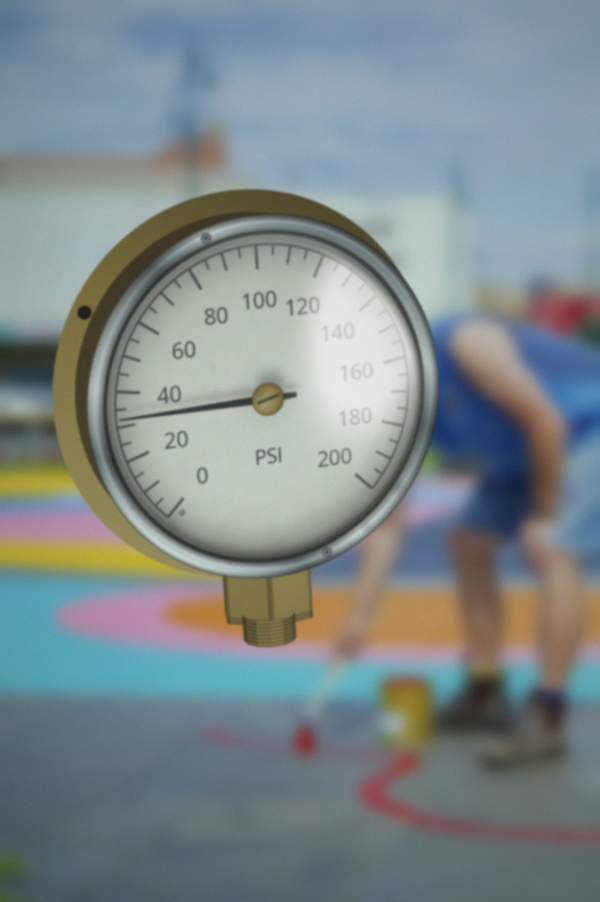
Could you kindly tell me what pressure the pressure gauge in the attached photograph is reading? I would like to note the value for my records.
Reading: 32.5 psi
